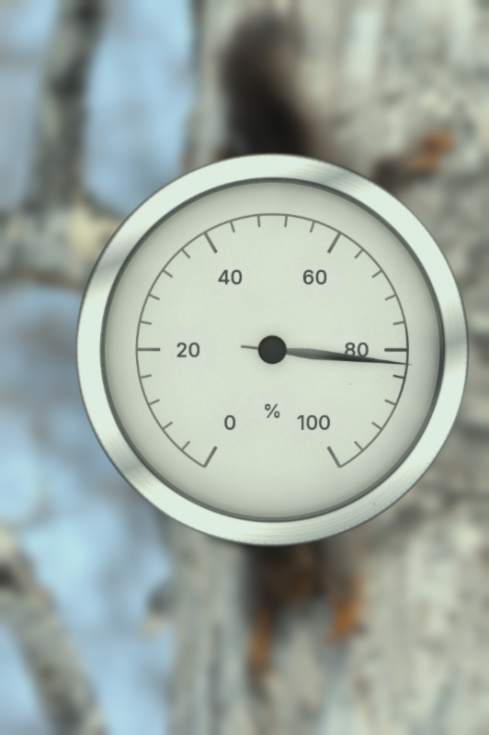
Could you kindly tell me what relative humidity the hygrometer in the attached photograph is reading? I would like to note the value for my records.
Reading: 82 %
